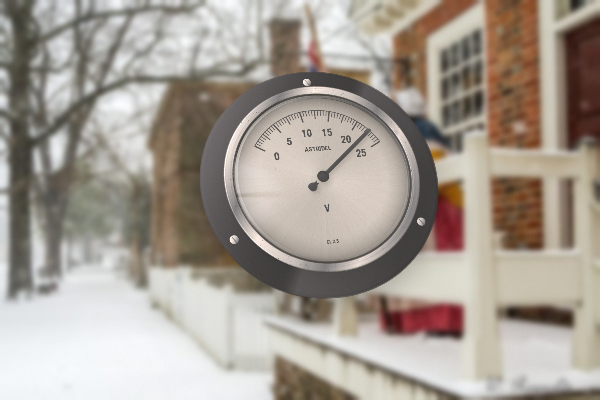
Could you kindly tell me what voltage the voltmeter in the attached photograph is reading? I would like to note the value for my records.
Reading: 22.5 V
